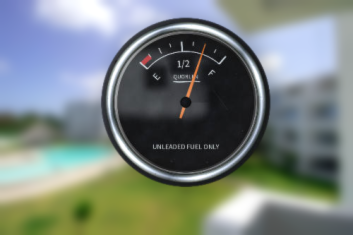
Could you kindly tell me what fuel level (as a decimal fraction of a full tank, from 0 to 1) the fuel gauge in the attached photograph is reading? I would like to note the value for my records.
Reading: 0.75
